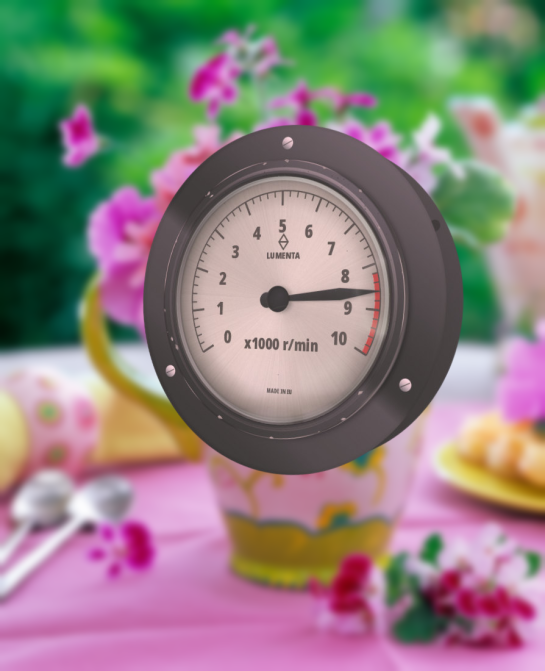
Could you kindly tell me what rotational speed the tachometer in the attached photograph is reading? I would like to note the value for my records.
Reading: 8600 rpm
